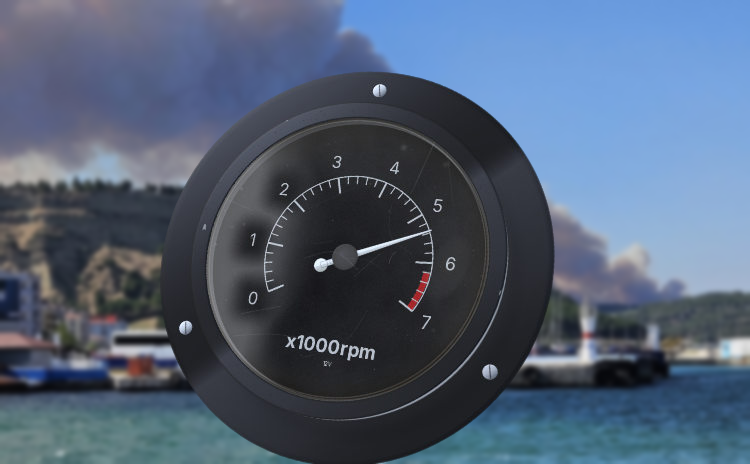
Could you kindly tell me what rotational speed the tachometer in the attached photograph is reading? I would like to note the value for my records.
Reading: 5400 rpm
